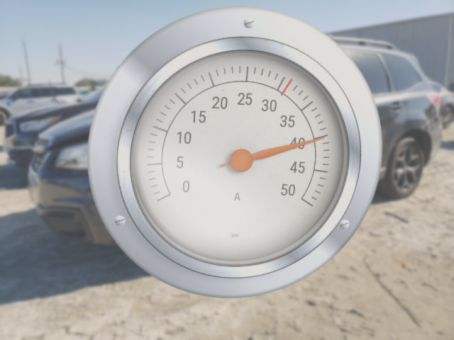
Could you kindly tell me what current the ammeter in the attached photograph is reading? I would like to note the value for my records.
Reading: 40 A
